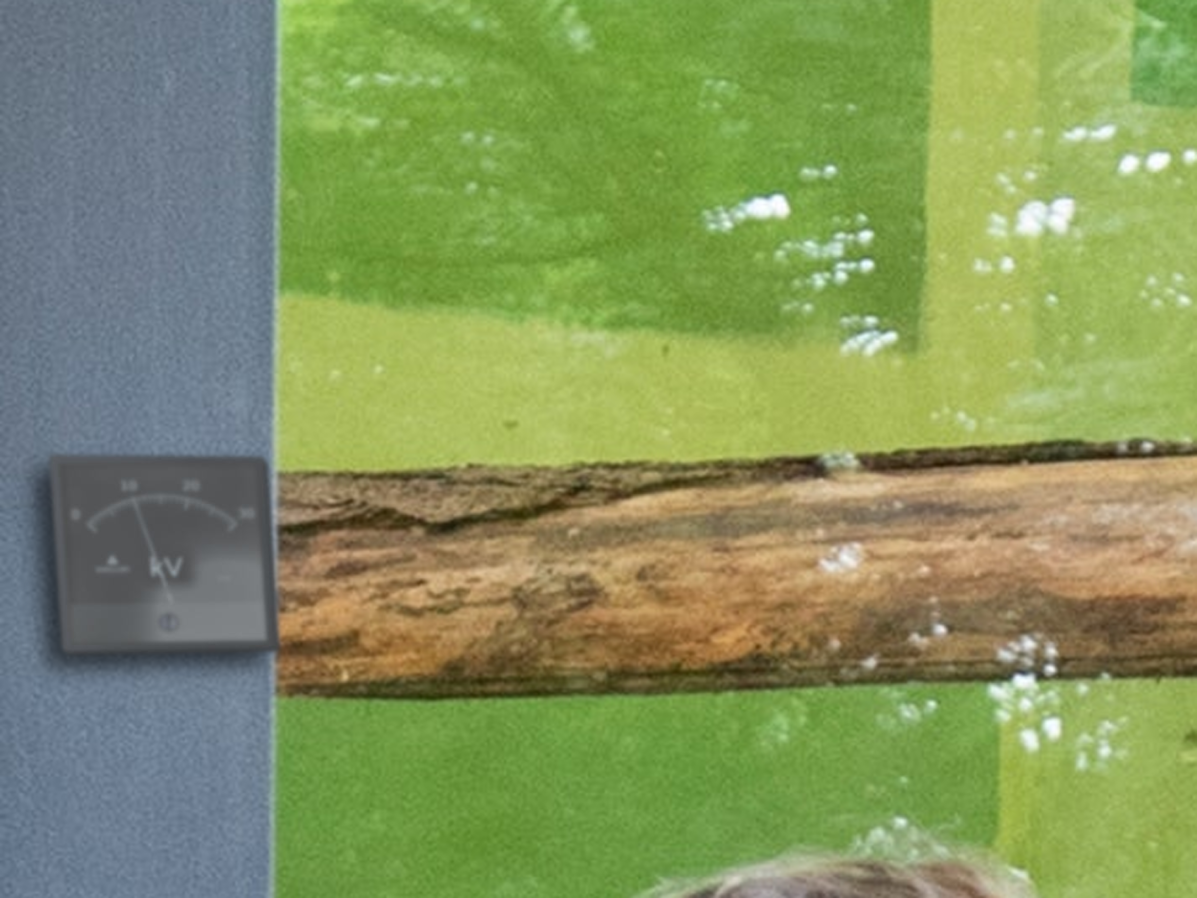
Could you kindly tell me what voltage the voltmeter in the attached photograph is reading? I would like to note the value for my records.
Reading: 10 kV
